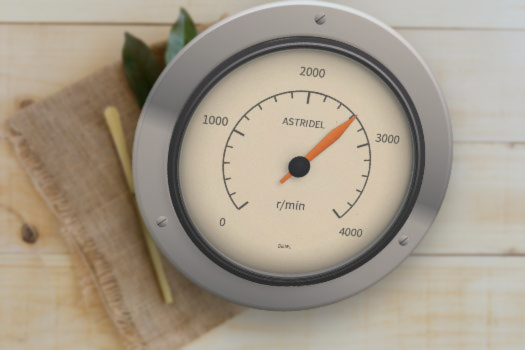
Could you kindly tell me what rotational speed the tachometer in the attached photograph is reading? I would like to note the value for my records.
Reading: 2600 rpm
